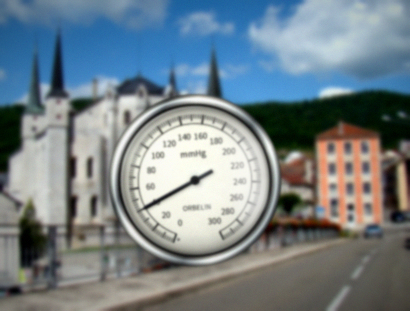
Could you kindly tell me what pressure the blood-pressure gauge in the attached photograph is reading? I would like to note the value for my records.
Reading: 40 mmHg
